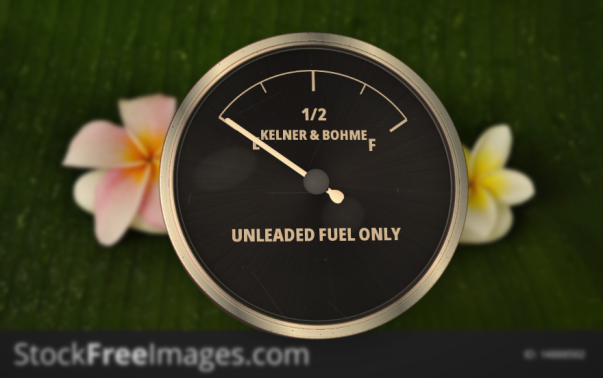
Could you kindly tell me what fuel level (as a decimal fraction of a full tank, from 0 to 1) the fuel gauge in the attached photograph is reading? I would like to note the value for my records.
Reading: 0
